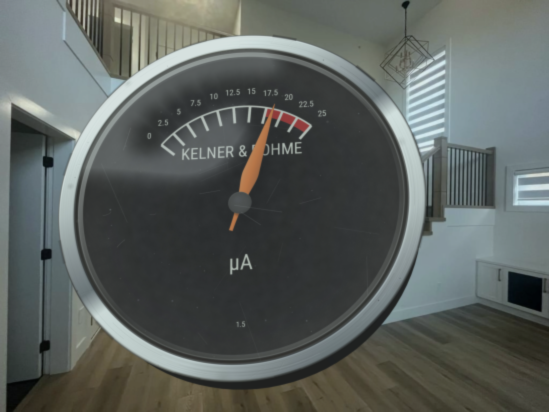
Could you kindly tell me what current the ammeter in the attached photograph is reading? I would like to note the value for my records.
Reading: 18.75 µA
